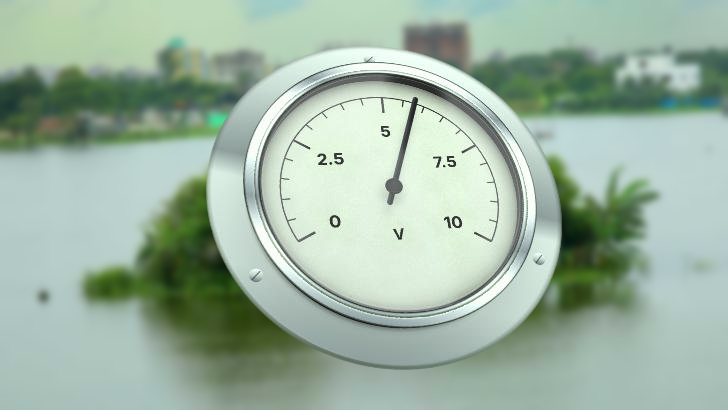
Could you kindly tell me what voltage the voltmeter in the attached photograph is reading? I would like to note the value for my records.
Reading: 5.75 V
